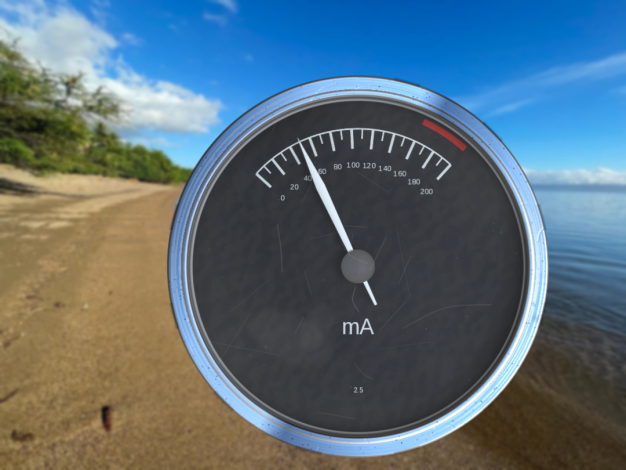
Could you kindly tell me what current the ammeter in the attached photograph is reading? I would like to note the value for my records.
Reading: 50 mA
